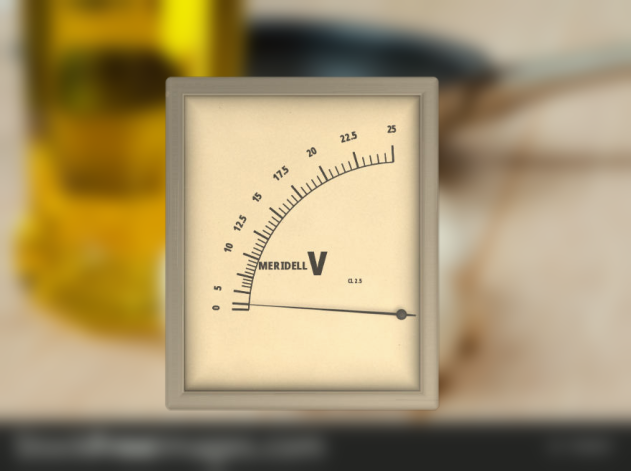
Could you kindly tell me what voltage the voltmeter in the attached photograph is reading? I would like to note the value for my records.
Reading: 2.5 V
